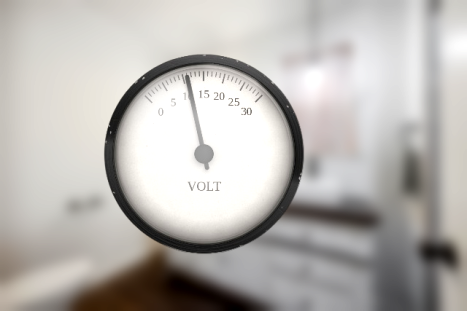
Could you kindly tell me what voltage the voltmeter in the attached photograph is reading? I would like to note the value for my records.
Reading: 11 V
